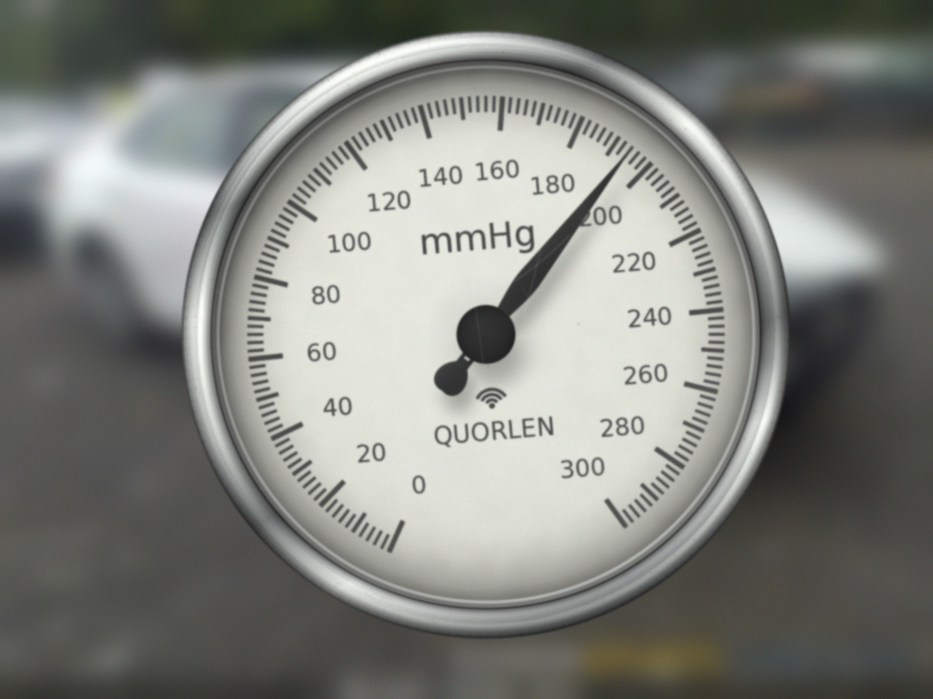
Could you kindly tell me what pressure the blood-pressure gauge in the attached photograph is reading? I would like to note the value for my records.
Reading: 194 mmHg
